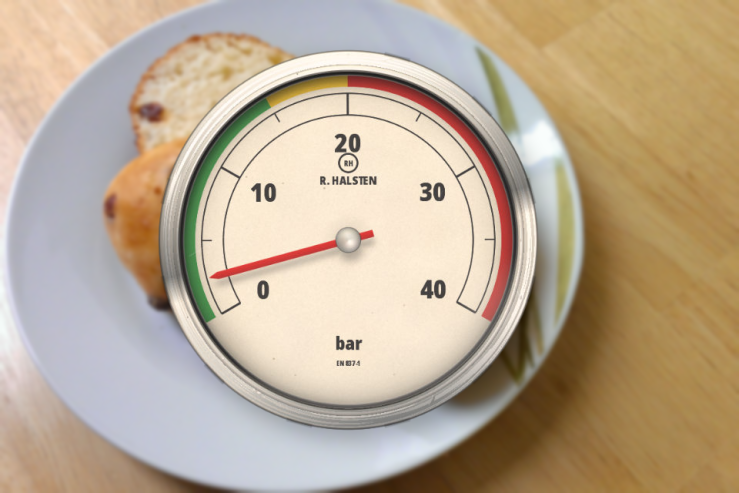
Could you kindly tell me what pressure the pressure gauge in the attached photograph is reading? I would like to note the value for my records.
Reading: 2.5 bar
